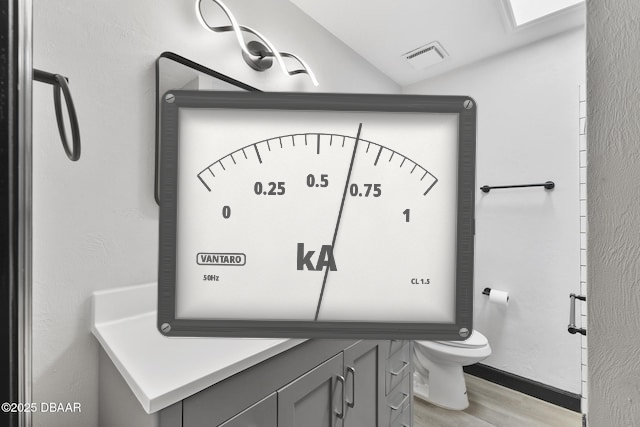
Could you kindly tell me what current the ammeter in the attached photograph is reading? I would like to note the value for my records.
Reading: 0.65 kA
